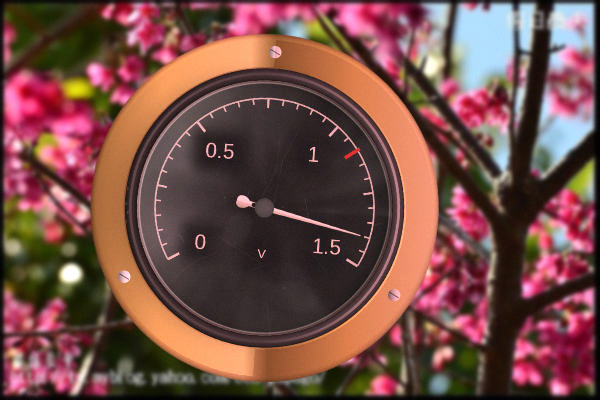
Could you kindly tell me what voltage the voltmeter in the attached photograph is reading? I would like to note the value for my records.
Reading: 1.4 V
